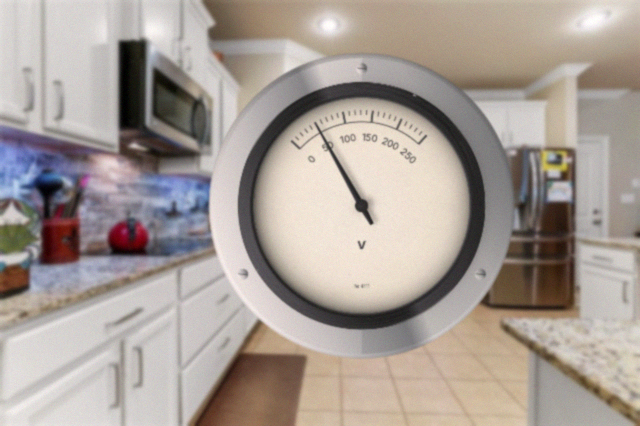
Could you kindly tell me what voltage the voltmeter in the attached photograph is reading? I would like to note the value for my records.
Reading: 50 V
